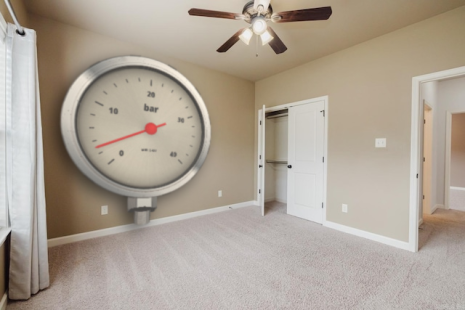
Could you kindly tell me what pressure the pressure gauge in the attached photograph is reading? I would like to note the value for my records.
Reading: 3 bar
